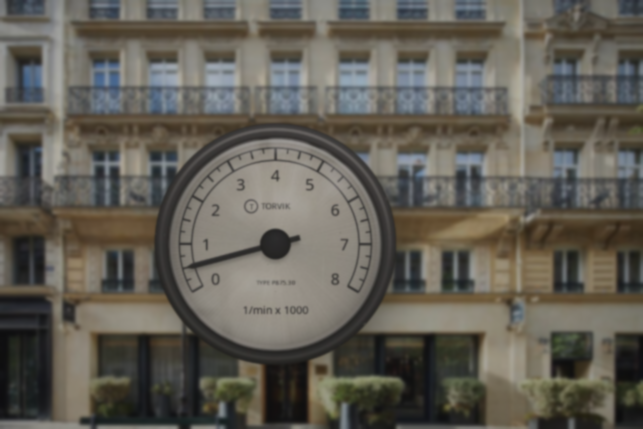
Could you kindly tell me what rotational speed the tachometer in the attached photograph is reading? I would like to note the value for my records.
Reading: 500 rpm
